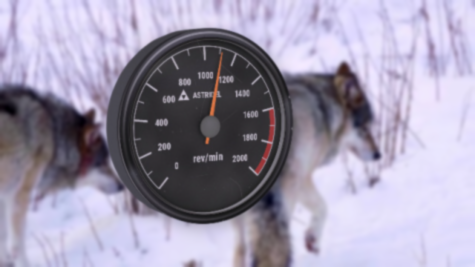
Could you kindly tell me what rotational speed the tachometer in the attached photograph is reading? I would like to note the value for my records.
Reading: 1100 rpm
